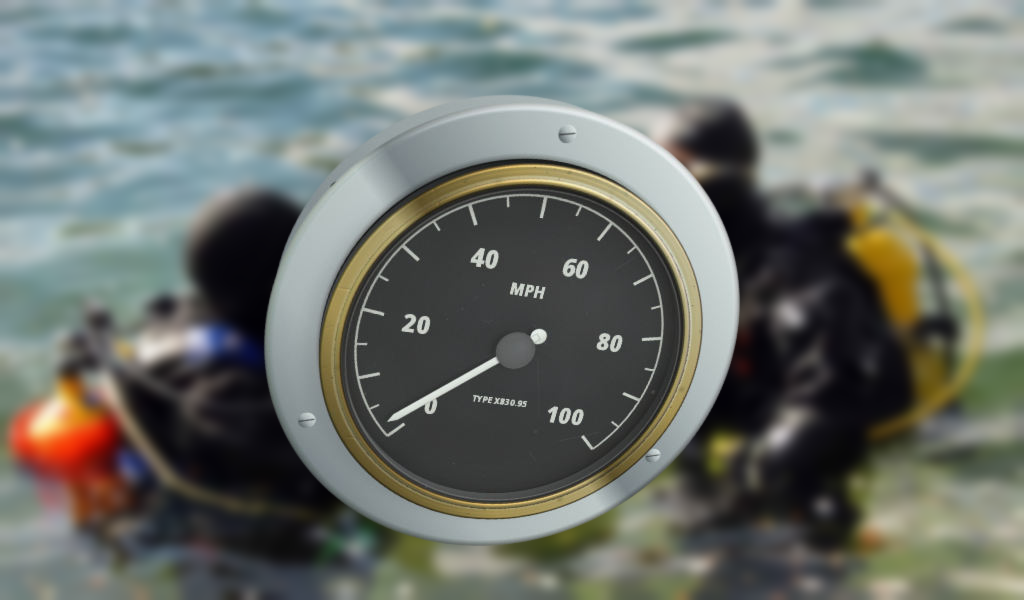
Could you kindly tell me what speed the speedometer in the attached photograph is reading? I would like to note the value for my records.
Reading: 2.5 mph
